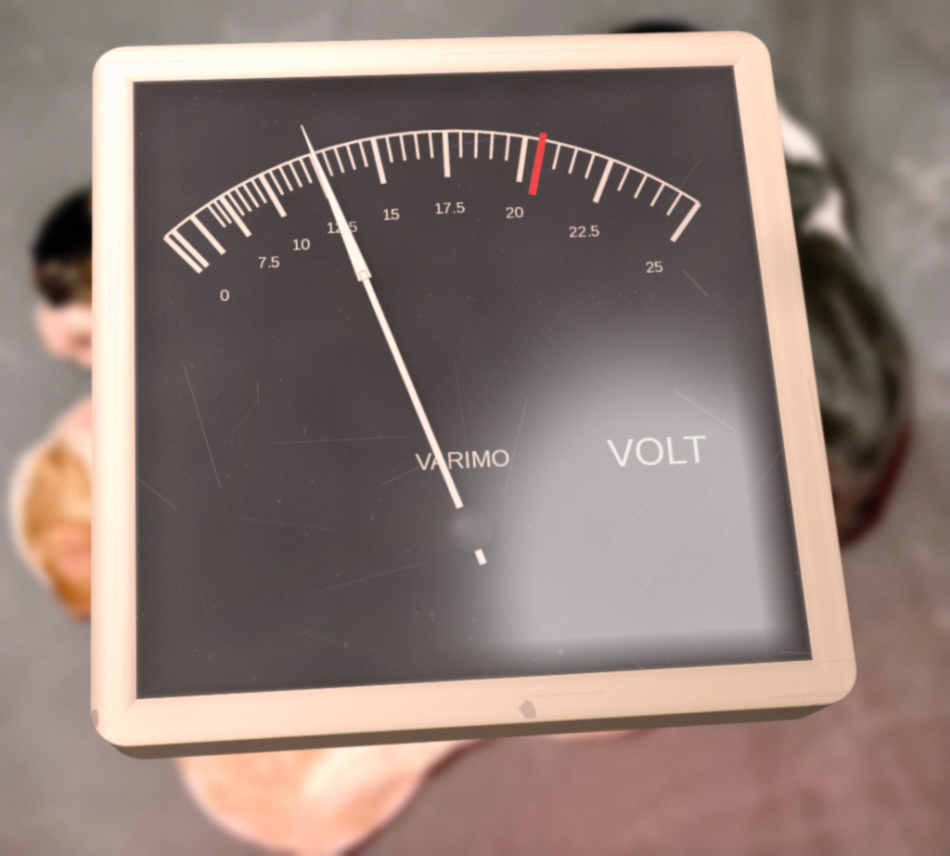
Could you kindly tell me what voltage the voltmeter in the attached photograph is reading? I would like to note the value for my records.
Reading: 12.5 V
